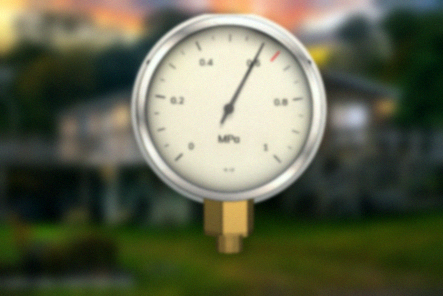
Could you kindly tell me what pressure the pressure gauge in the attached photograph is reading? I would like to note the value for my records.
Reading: 0.6 MPa
